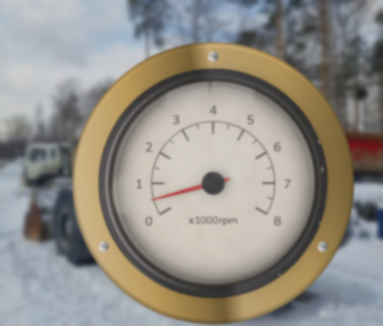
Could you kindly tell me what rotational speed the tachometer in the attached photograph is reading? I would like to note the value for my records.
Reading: 500 rpm
